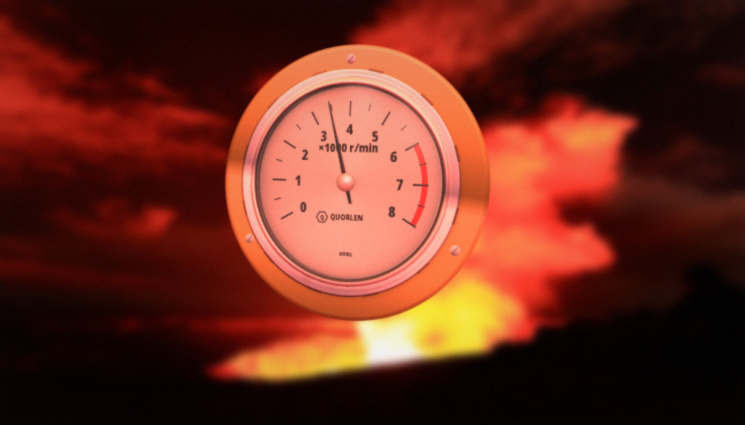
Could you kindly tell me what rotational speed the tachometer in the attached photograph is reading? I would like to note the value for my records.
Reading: 3500 rpm
